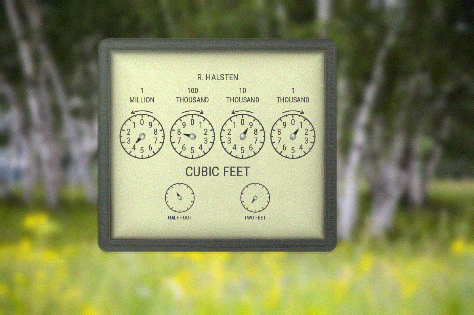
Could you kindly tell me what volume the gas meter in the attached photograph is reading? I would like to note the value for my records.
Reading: 379100 ft³
